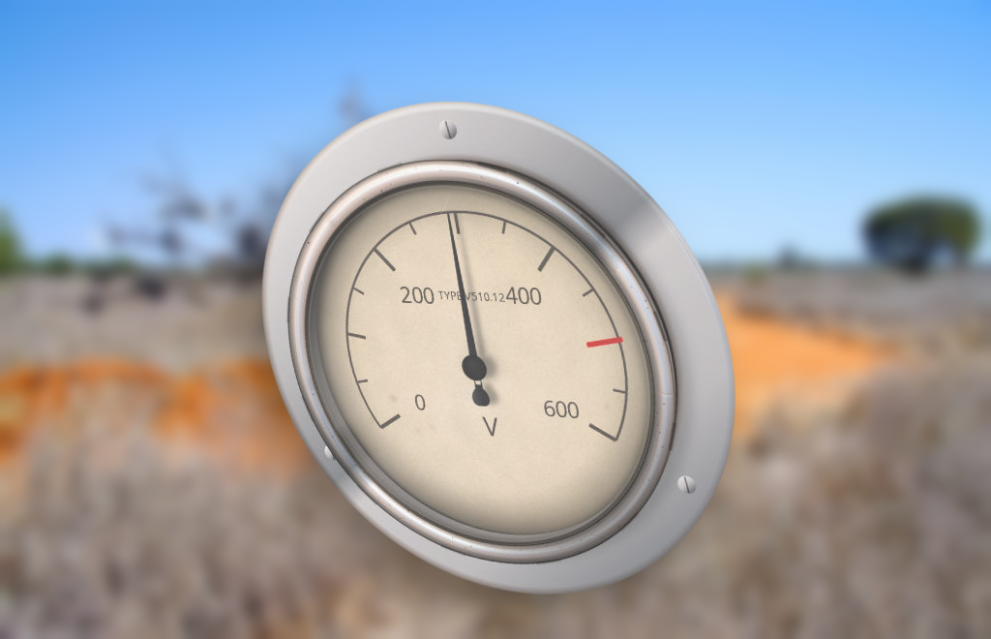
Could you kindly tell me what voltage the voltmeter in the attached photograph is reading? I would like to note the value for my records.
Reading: 300 V
